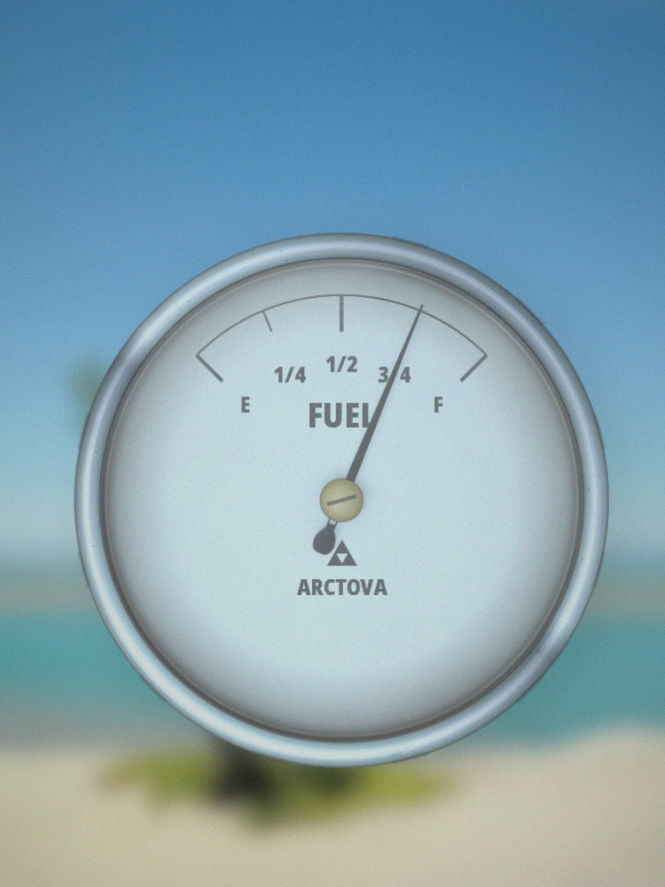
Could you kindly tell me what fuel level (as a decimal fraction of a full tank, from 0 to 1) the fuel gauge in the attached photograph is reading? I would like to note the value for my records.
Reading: 0.75
